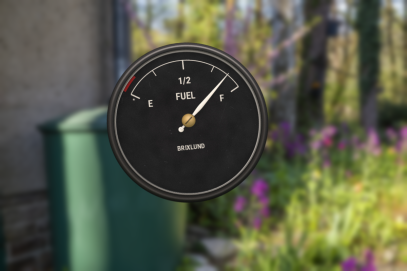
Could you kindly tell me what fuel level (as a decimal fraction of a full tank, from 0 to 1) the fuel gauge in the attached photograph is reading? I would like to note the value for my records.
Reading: 0.875
